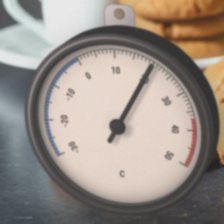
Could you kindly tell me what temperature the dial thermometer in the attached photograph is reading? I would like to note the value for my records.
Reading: 20 °C
